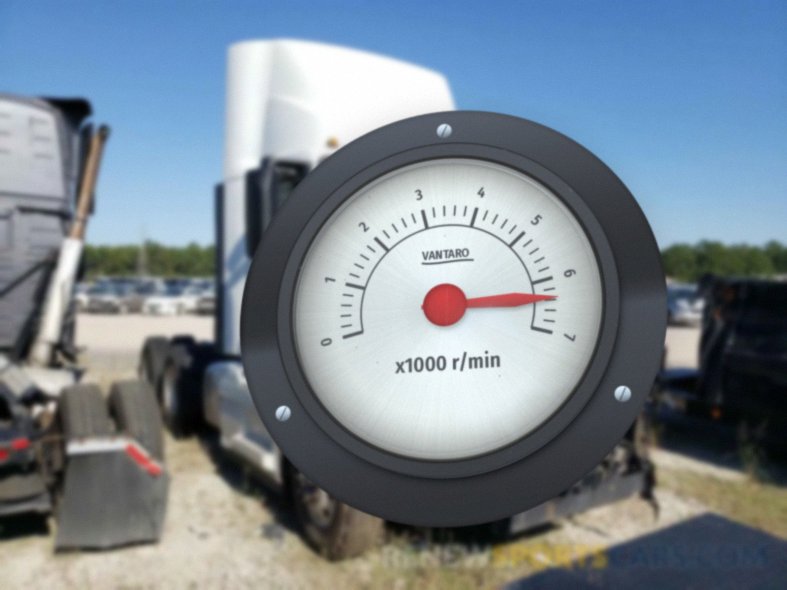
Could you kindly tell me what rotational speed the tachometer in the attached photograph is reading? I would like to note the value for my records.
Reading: 6400 rpm
